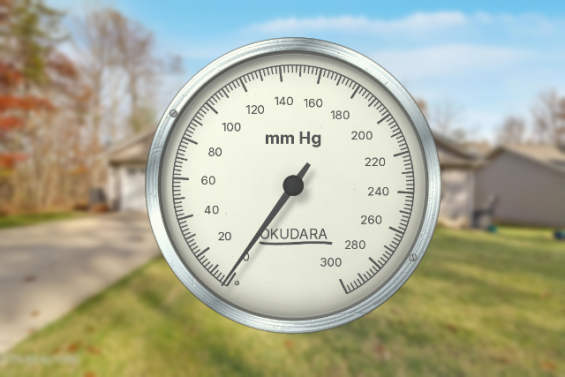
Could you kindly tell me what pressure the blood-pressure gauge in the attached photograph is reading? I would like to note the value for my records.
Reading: 2 mmHg
